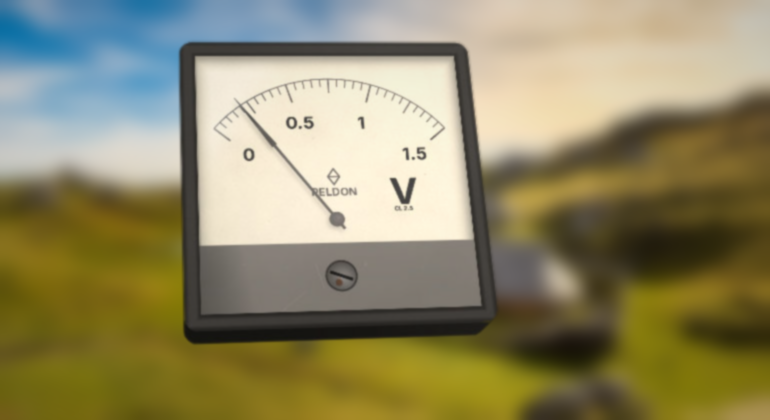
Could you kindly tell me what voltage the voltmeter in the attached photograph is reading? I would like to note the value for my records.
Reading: 0.2 V
